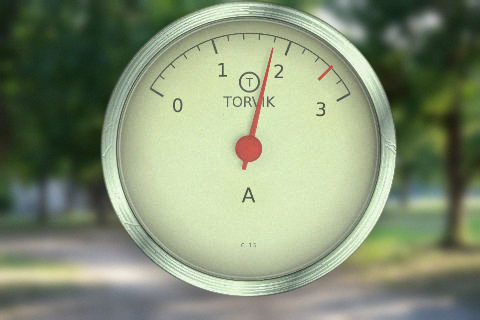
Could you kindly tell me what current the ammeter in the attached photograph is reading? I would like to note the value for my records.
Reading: 1.8 A
